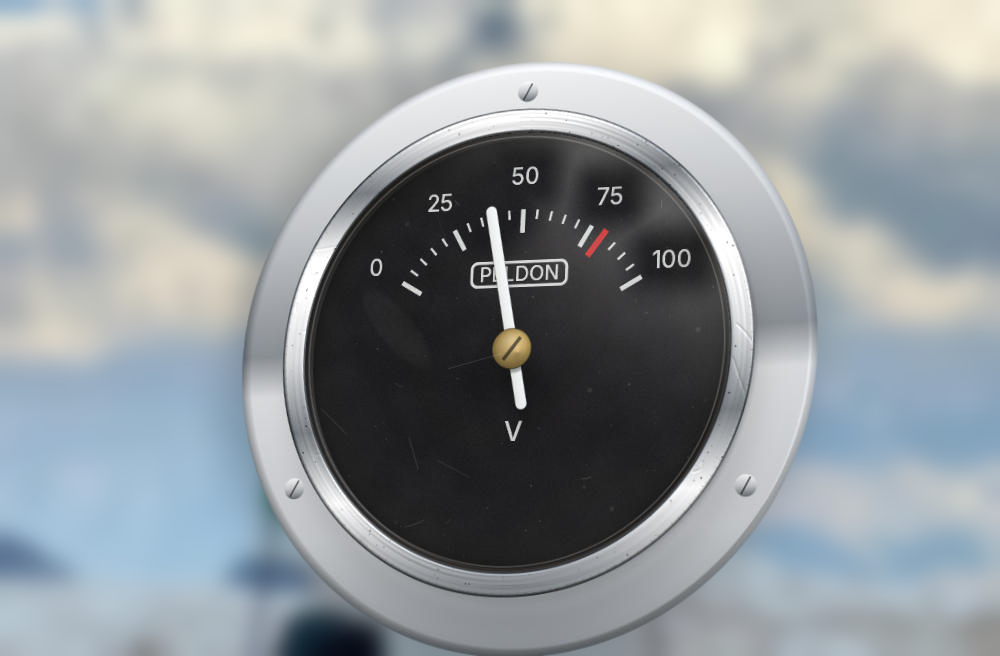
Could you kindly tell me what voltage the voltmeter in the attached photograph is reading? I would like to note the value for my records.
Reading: 40 V
